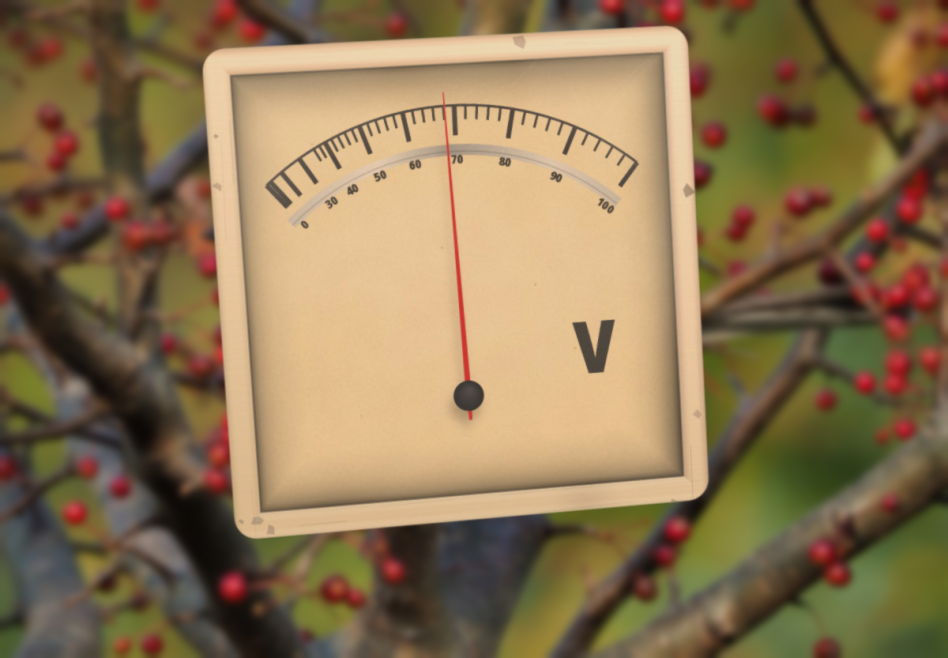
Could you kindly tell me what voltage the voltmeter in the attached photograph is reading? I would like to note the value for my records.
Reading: 68 V
